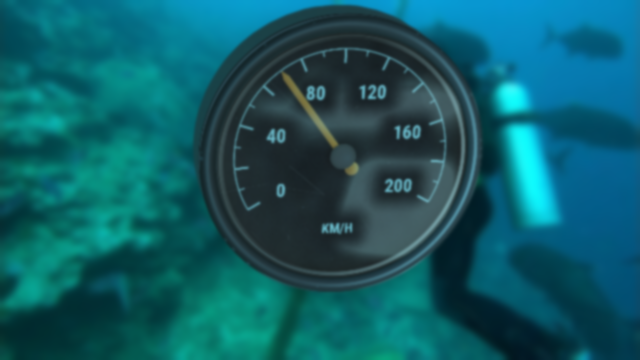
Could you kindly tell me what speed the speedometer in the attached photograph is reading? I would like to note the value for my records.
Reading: 70 km/h
